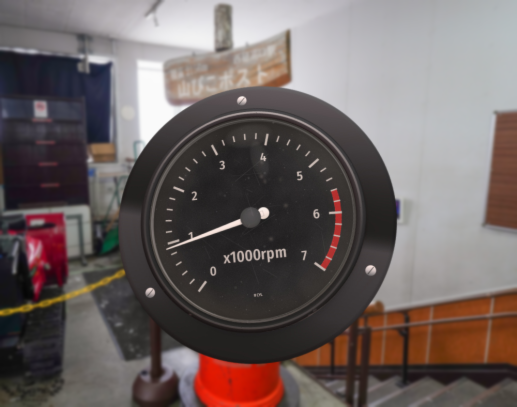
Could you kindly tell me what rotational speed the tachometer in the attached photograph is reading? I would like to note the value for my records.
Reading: 900 rpm
